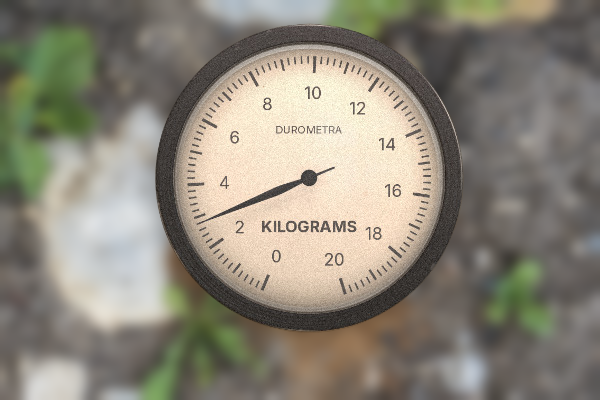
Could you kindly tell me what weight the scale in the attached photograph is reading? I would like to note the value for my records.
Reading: 2.8 kg
